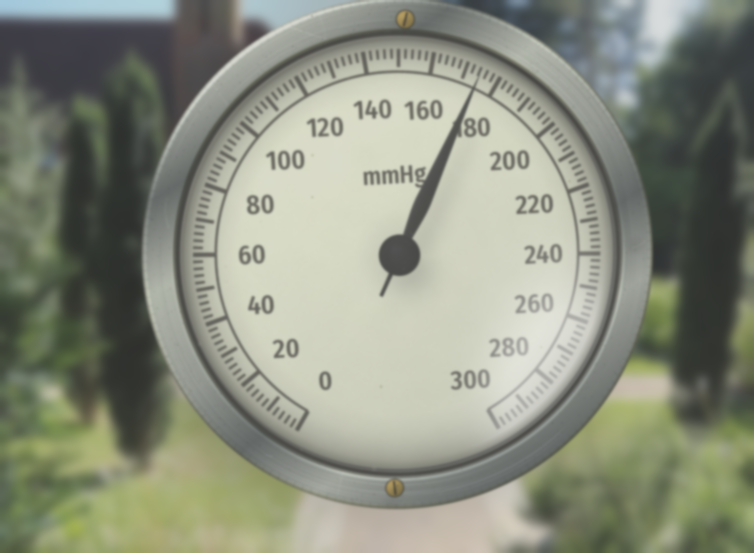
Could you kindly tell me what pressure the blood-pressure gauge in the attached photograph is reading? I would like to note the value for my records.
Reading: 174 mmHg
